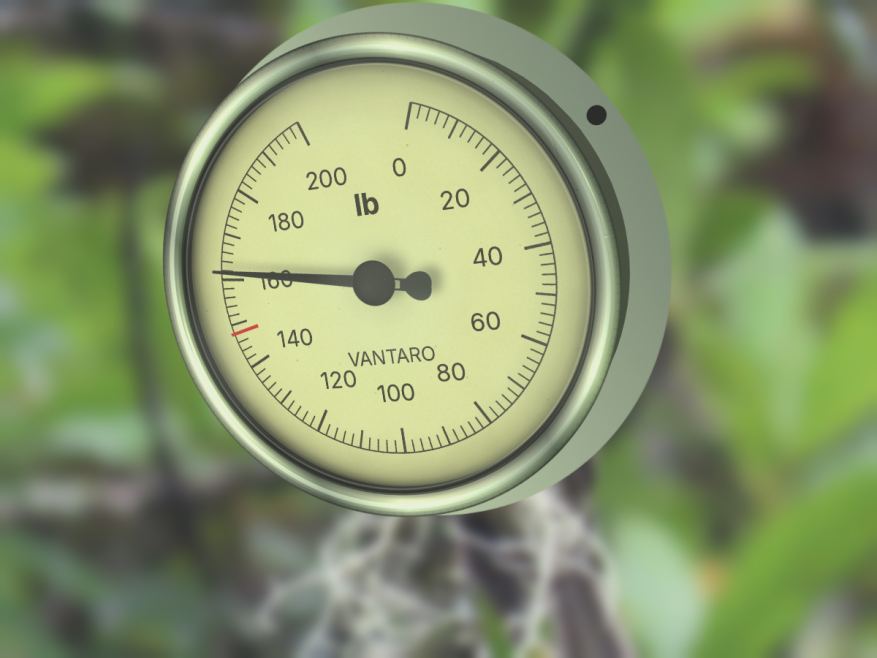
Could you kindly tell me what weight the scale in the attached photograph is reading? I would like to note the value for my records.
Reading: 162 lb
